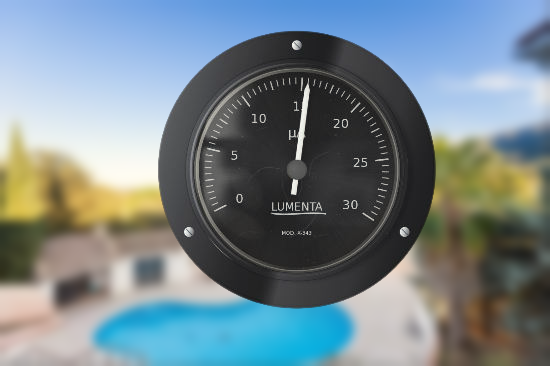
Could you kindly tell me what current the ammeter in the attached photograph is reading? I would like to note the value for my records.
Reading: 15.5 µA
